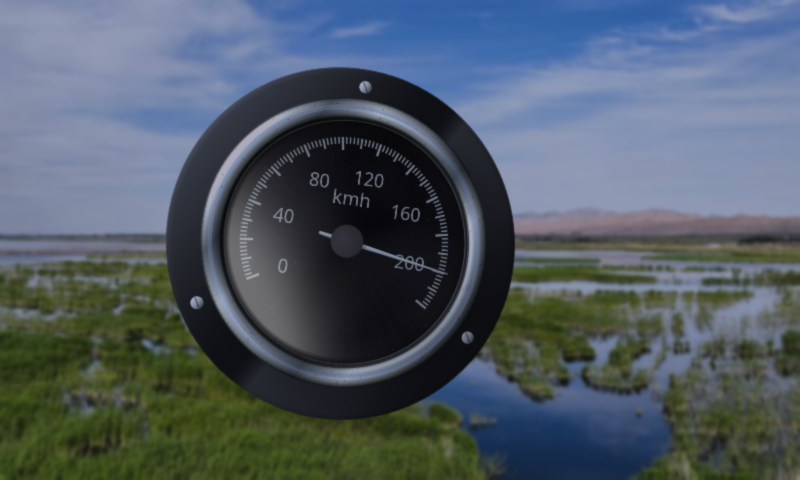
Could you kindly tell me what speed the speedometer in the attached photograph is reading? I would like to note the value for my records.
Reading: 200 km/h
